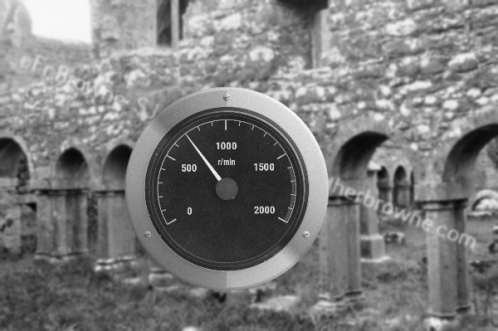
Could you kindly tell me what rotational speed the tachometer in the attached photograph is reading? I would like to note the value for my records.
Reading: 700 rpm
